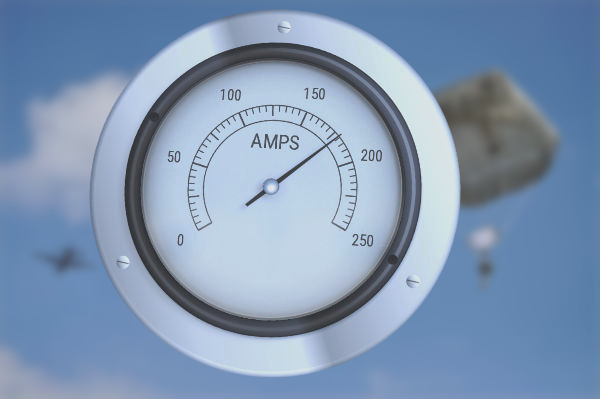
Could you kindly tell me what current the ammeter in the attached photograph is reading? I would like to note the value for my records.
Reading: 180 A
